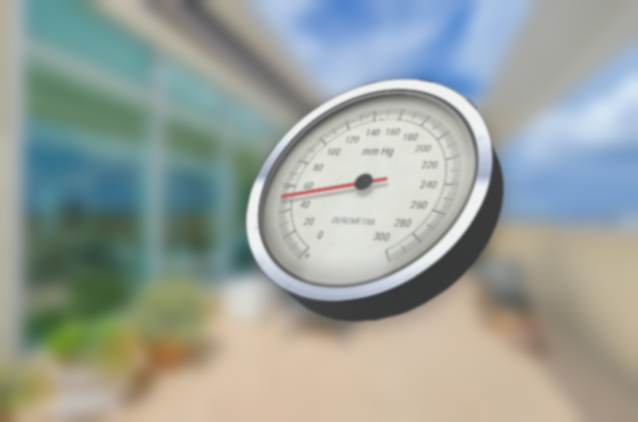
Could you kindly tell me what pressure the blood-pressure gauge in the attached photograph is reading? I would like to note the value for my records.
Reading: 50 mmHg
